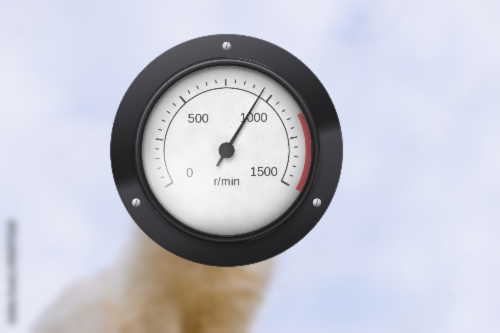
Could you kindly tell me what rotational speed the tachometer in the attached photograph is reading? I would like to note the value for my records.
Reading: 950 rpm
